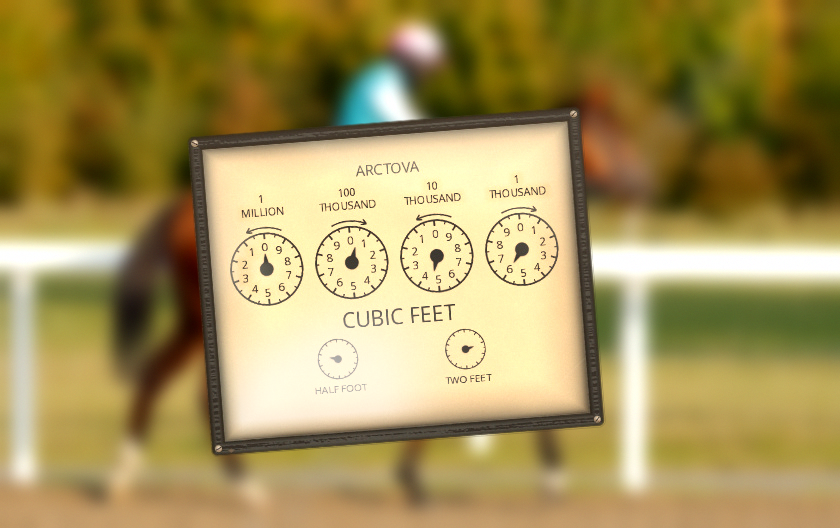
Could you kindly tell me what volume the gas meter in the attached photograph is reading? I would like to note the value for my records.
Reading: 4600 ft³
